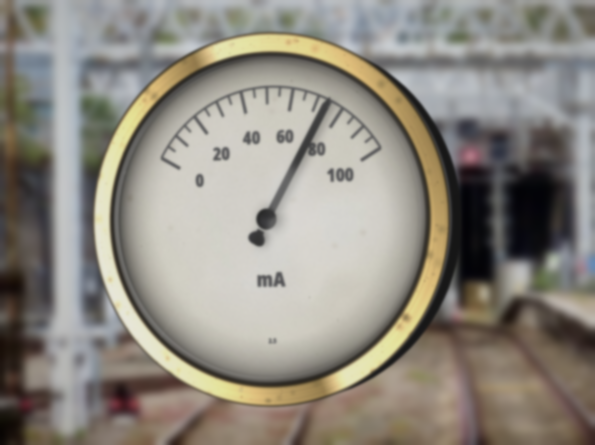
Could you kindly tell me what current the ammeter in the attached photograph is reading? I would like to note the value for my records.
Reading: 75 mA
